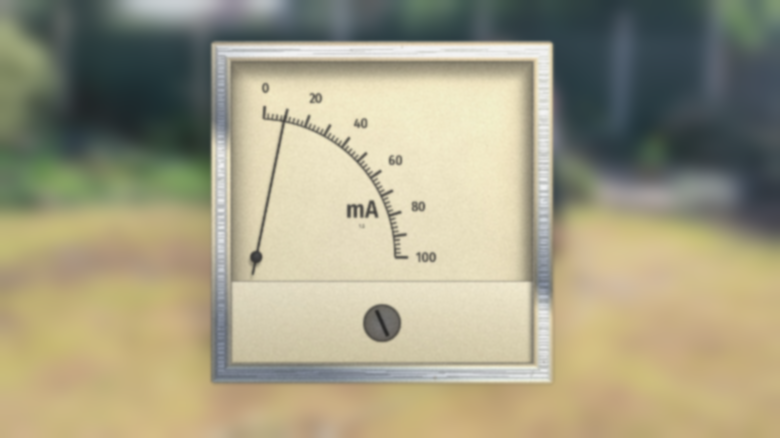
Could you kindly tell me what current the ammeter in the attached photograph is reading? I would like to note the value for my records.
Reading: 10 mA
